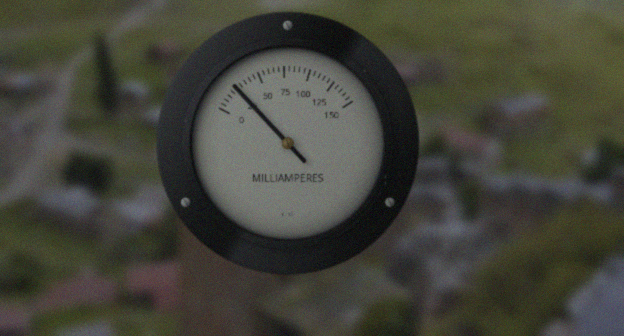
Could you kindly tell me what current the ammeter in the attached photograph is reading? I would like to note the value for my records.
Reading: 25 mA
